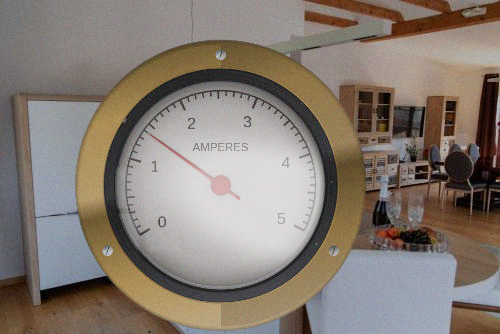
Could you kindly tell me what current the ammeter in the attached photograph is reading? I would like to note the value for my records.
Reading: 1.4 A
